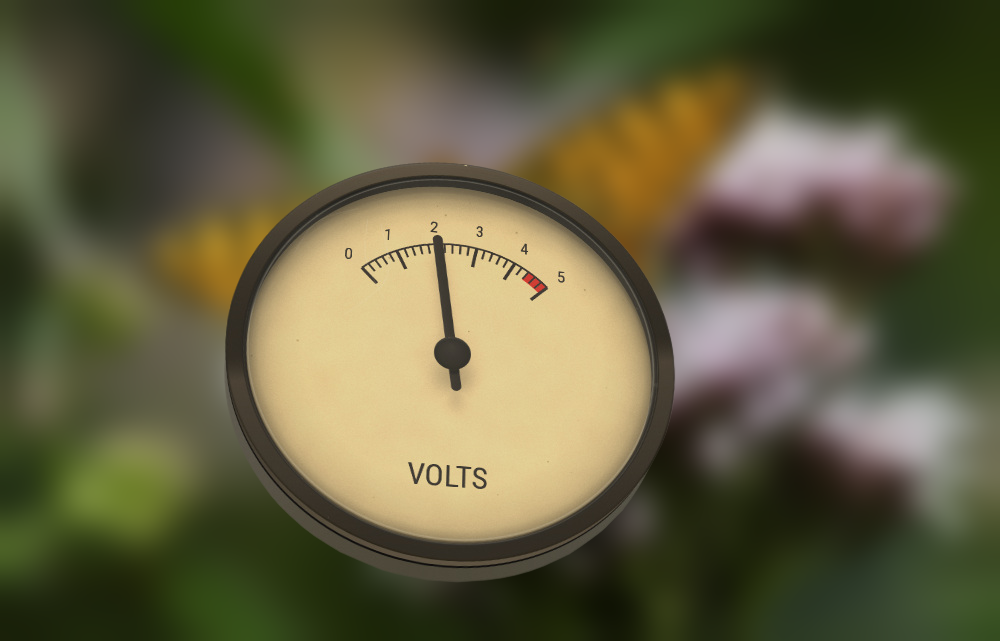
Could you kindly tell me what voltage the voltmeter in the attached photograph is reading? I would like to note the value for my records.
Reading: 2 V
